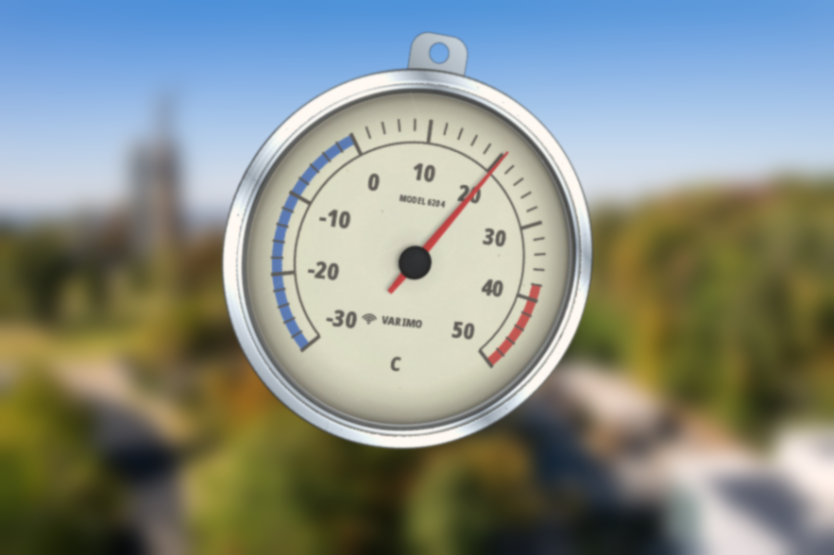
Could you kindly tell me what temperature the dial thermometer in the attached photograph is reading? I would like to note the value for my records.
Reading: 20 °C
